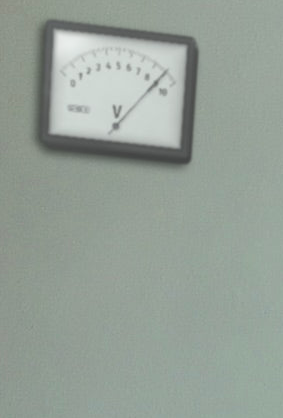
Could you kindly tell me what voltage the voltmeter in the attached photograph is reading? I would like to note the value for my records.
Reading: 9 V
